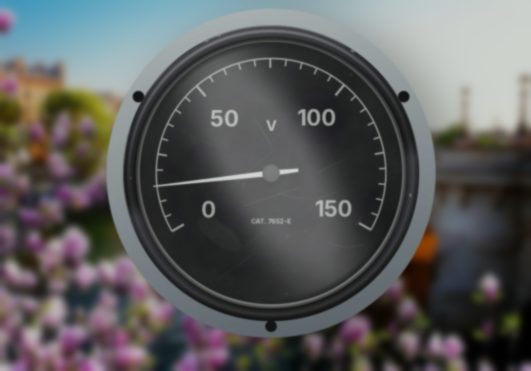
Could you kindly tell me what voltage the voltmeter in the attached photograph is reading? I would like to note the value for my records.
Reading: 15 V
